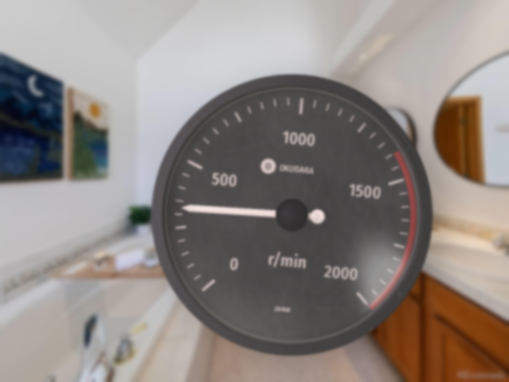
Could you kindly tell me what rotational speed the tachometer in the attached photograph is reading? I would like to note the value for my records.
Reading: 325 rpm
